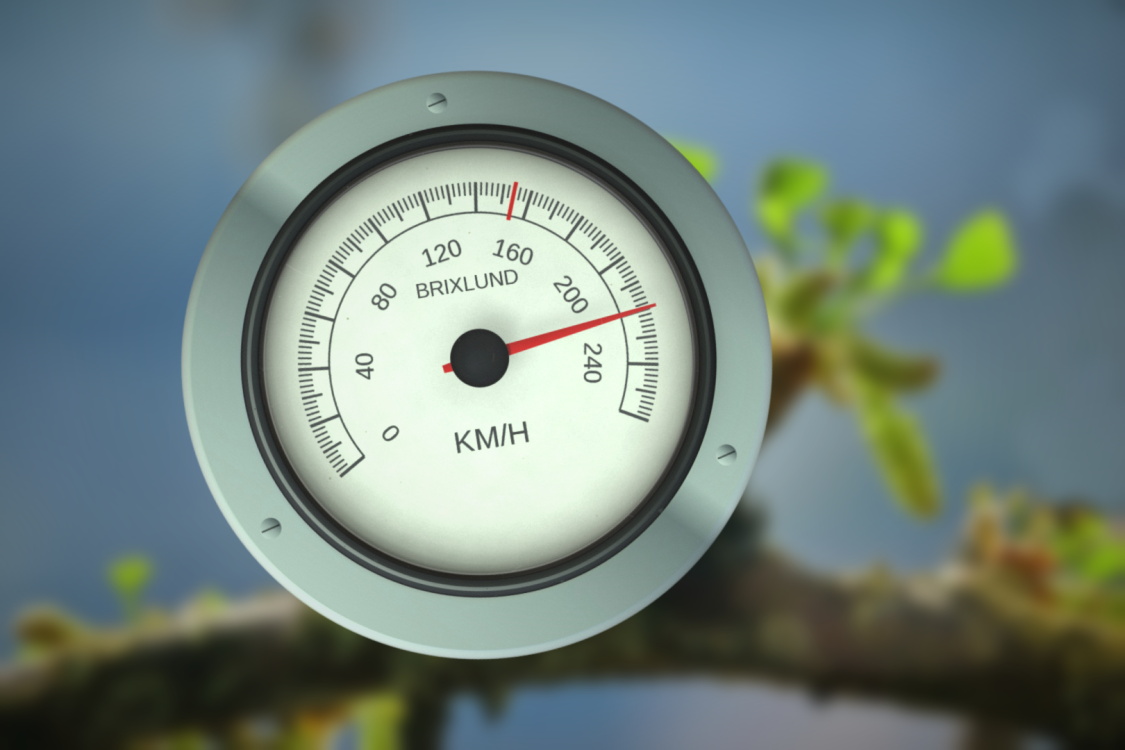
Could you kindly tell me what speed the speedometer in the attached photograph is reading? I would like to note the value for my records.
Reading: 220 km/h
